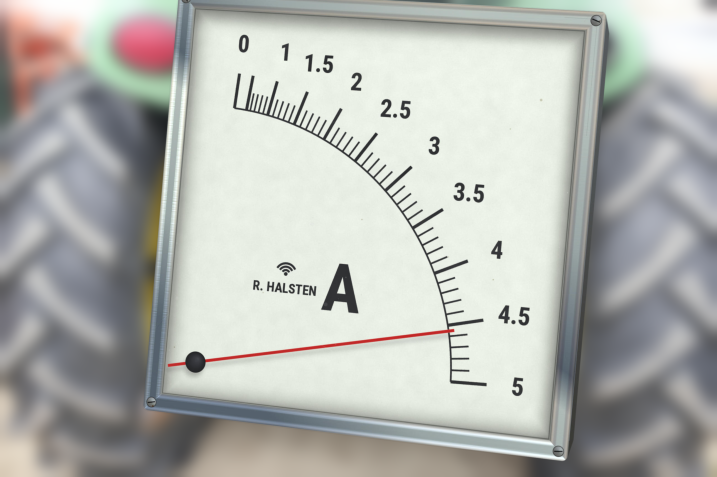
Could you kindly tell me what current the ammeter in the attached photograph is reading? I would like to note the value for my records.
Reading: 4.55 A
